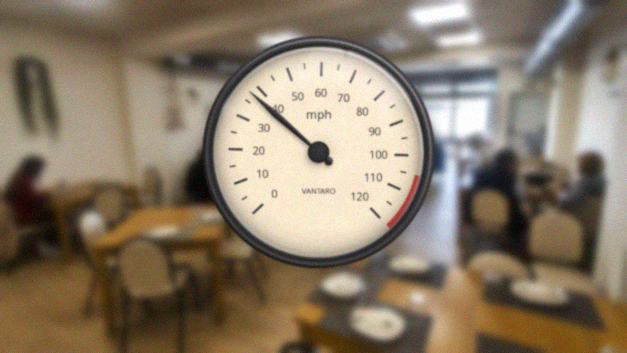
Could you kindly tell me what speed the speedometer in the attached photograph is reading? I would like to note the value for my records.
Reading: 37.5 mph
